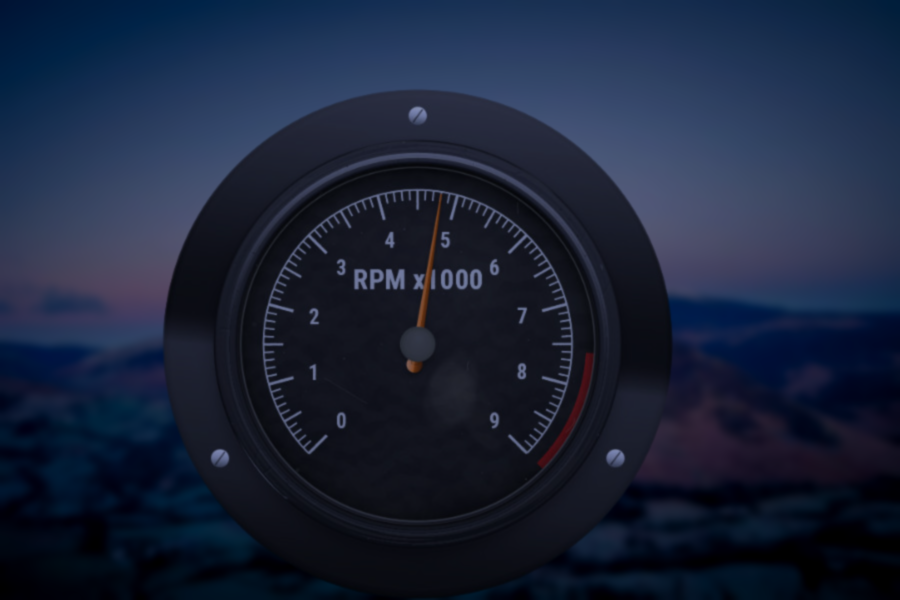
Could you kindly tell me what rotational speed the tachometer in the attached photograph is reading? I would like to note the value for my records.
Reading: 4800 rpm
